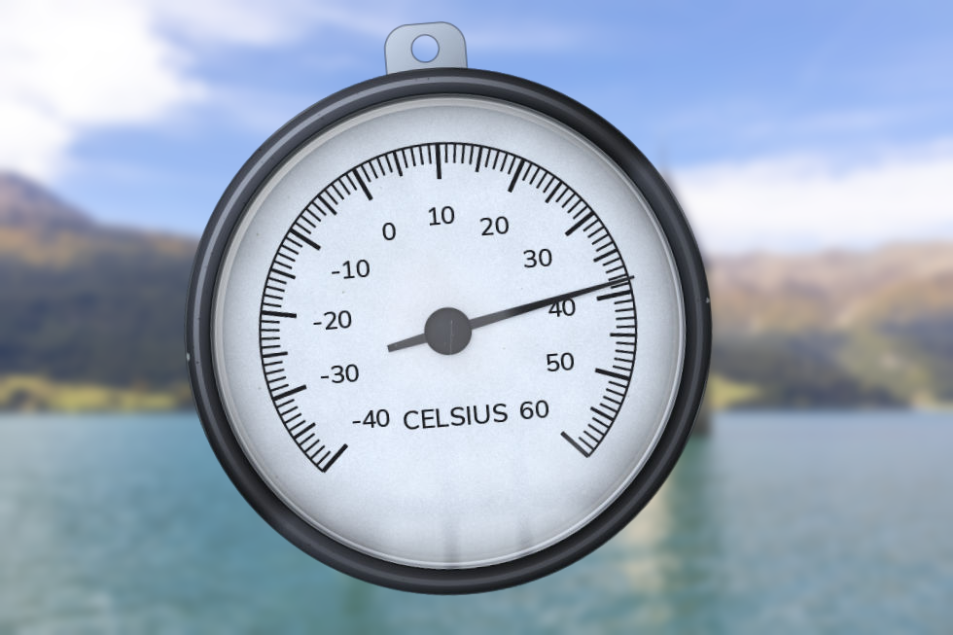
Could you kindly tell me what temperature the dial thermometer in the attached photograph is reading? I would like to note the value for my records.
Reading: 38.5 °C
